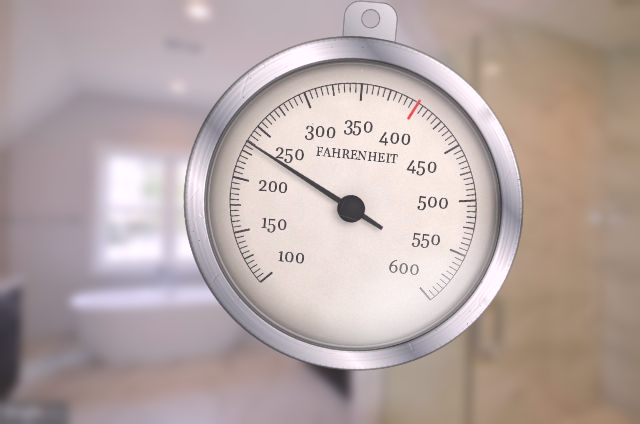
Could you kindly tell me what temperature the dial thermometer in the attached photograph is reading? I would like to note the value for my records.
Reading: 235 °F
